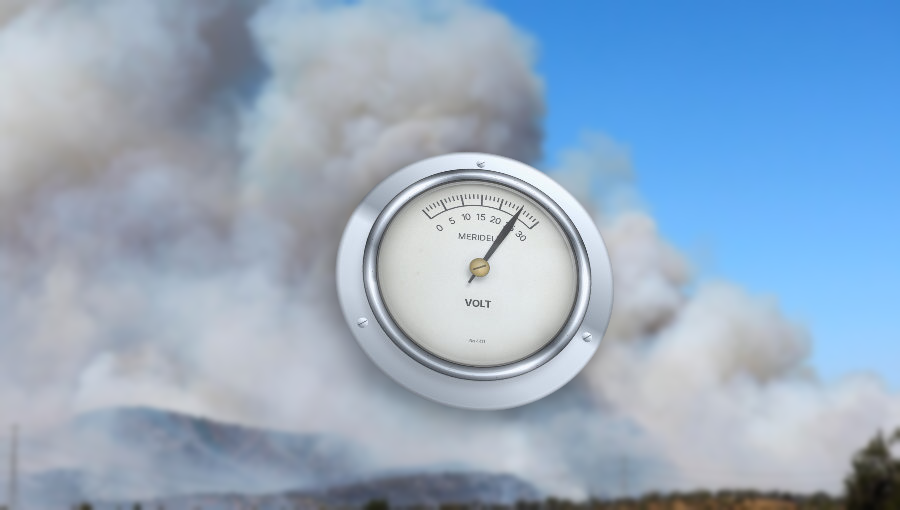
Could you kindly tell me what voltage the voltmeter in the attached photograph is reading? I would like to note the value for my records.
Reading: 25 V
